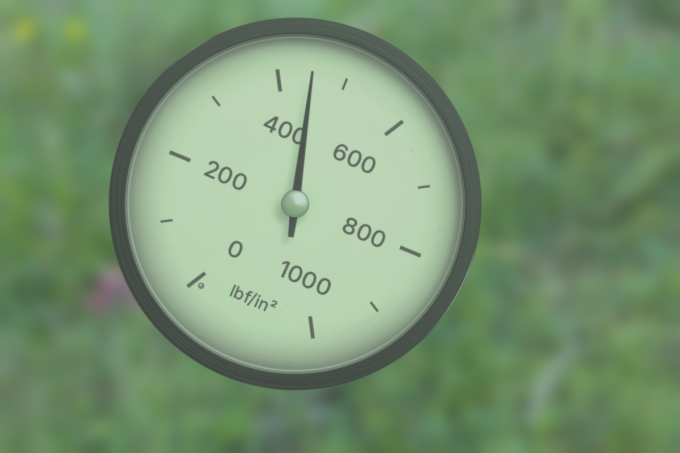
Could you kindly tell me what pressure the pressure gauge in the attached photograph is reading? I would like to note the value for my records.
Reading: 450 psi
